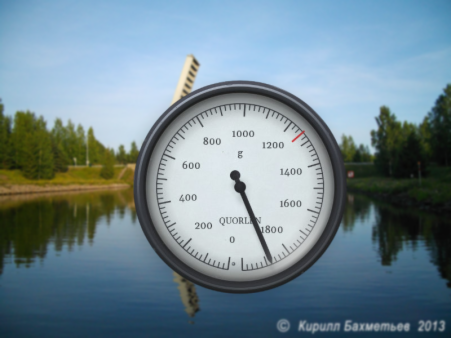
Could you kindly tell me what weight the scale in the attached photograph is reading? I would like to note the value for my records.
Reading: 1880 g
